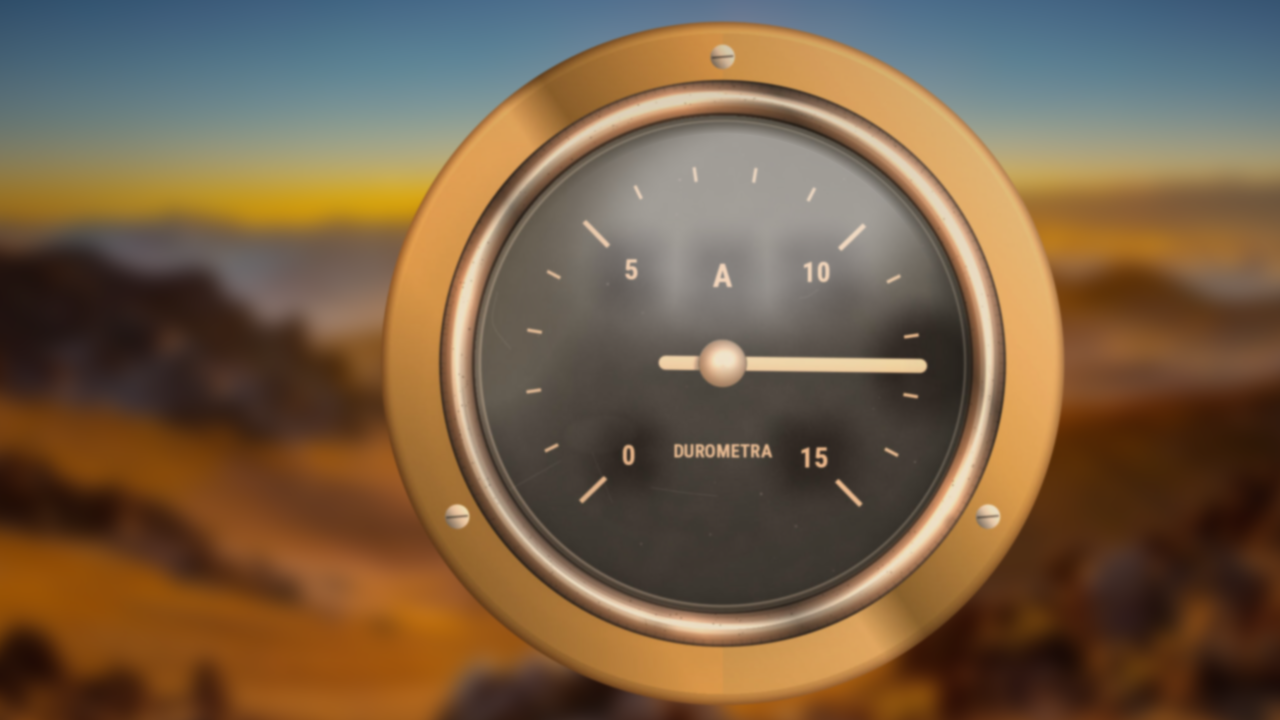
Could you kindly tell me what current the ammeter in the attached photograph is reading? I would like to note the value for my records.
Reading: 12.5 A
